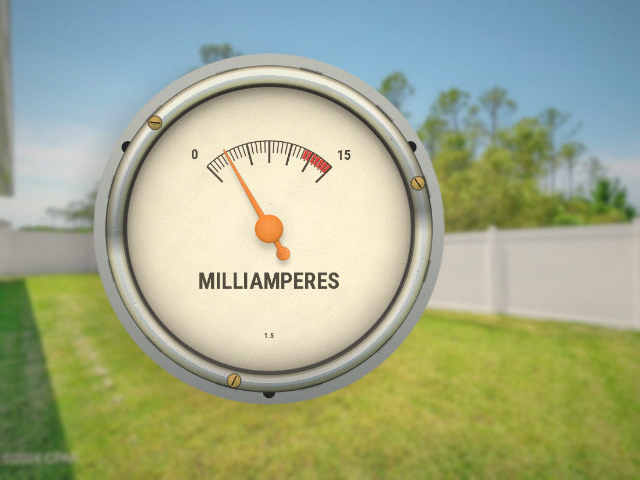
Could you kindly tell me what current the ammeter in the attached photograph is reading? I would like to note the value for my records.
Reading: 2.5 mA
